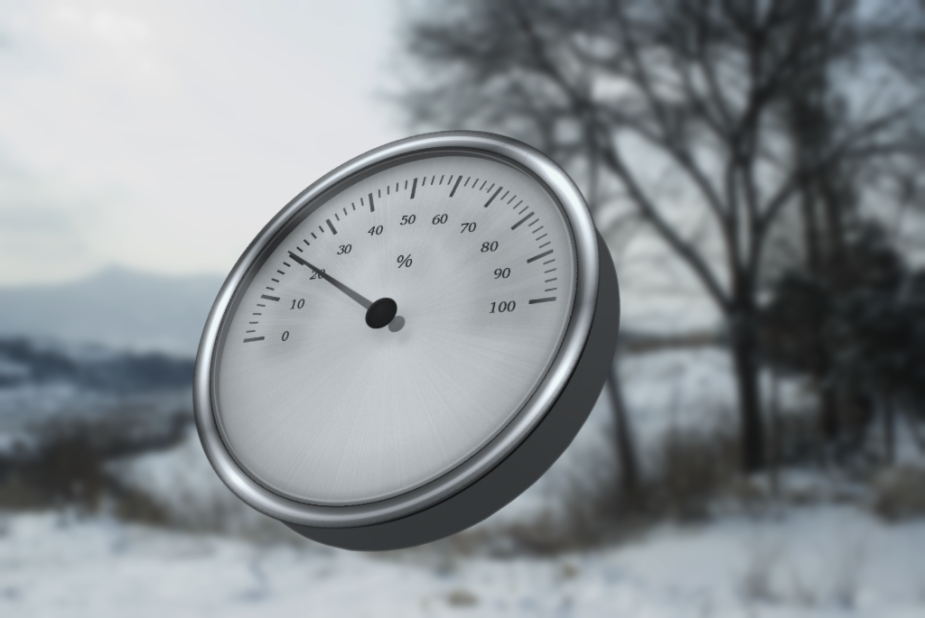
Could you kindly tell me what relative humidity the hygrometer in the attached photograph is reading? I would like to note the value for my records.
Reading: 20 %
